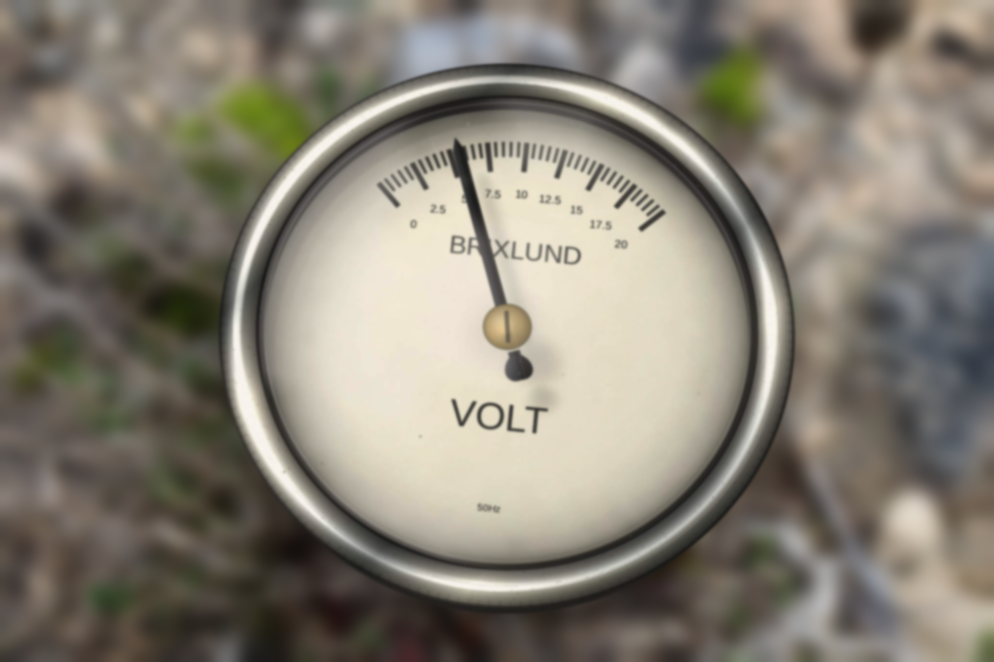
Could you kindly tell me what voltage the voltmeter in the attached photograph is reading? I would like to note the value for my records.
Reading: 5.5 V
